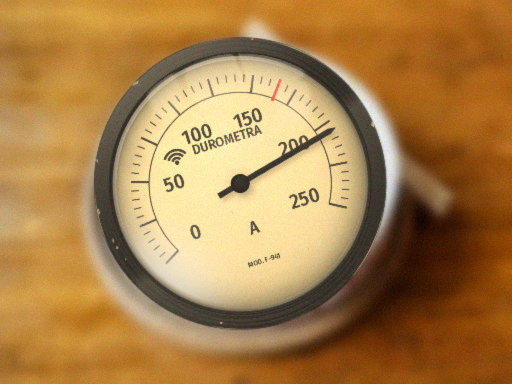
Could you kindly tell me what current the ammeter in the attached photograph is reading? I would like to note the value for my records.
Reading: 205 A
